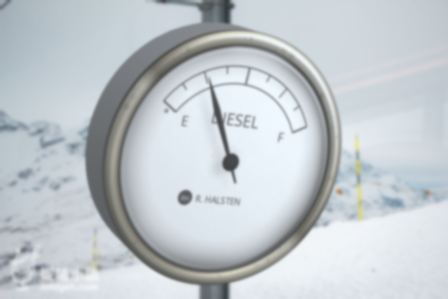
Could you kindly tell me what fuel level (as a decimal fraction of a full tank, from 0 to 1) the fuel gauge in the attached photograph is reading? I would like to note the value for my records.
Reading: 0.25
